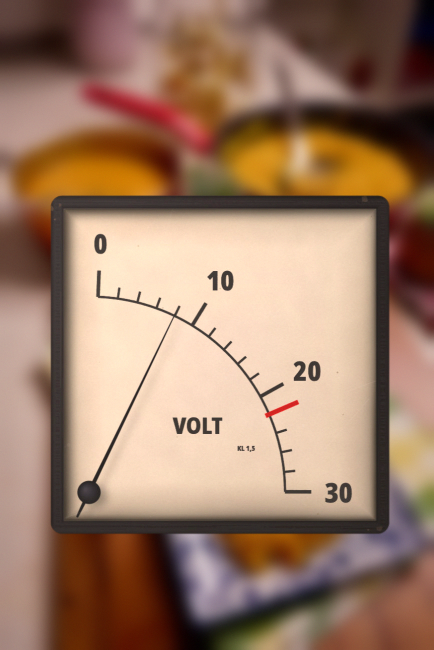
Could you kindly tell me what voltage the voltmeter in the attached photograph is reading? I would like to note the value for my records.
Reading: 8 V
